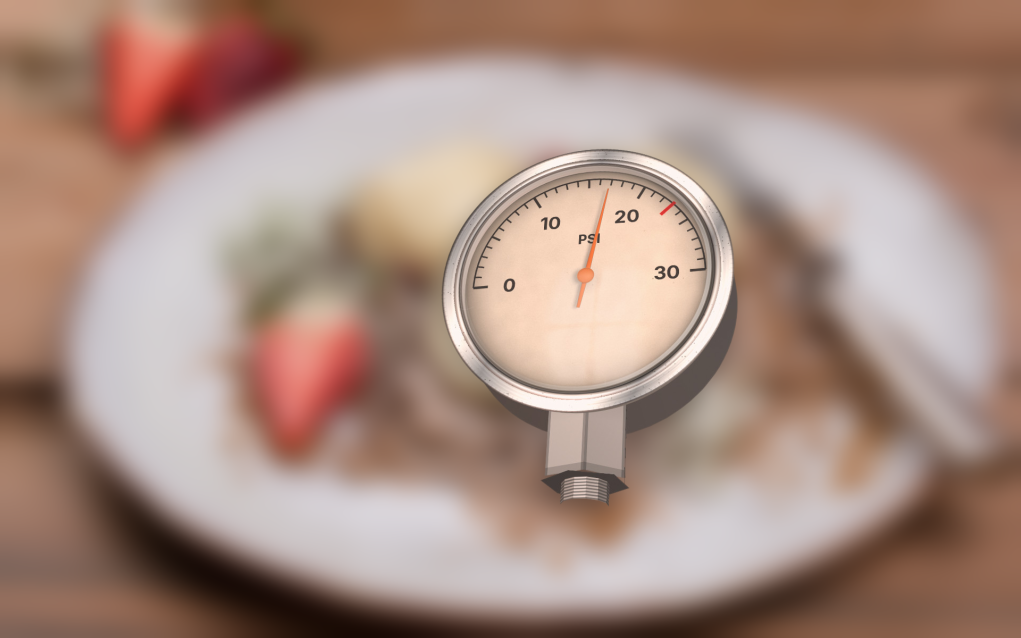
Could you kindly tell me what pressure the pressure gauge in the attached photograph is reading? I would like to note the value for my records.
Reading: 17 psi
